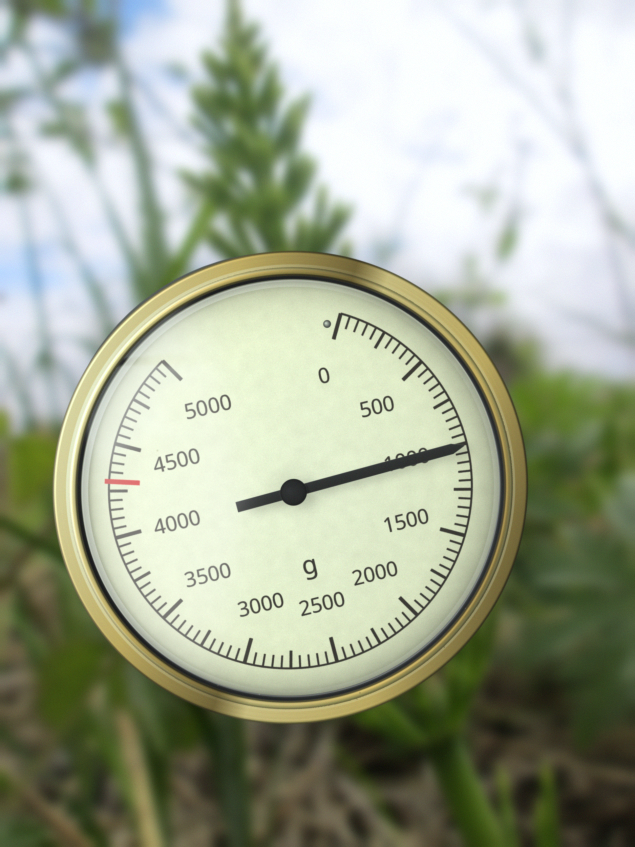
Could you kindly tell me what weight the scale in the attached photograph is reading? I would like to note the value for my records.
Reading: 1000 g
